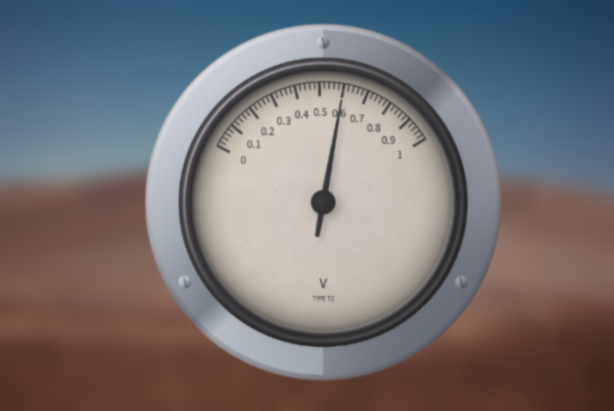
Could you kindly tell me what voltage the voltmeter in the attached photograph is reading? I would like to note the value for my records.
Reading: 0.6 V
